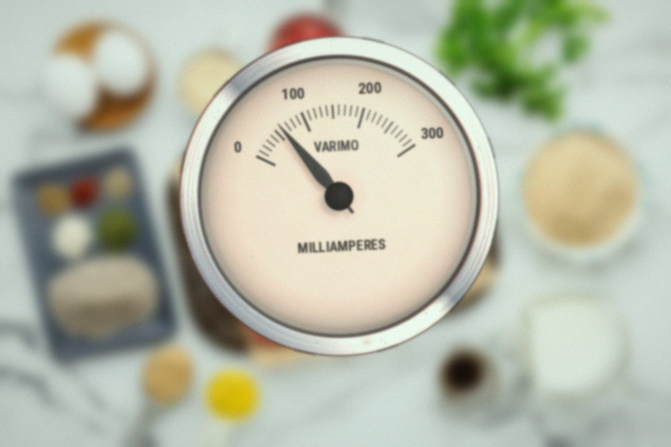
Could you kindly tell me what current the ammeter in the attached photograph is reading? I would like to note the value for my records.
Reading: 60 mA
